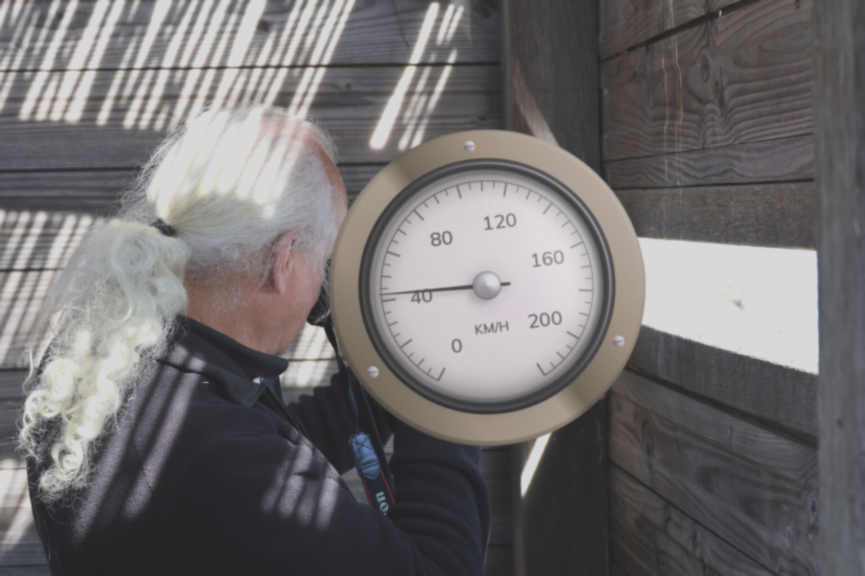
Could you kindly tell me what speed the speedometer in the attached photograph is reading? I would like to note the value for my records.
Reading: 42.5 km/h
